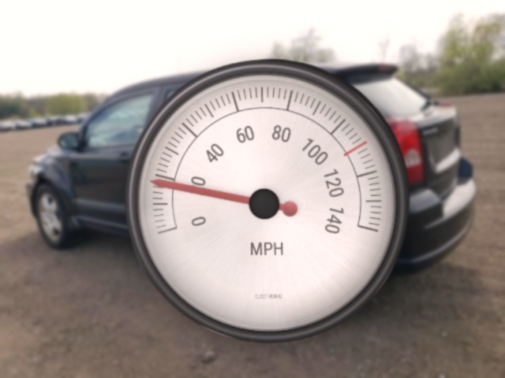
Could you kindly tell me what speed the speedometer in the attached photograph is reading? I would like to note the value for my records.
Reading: 18 mph
